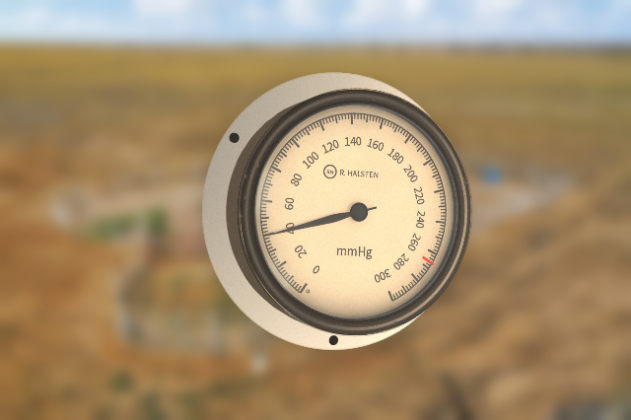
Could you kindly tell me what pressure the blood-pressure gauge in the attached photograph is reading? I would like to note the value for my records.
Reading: 40 mmHg
